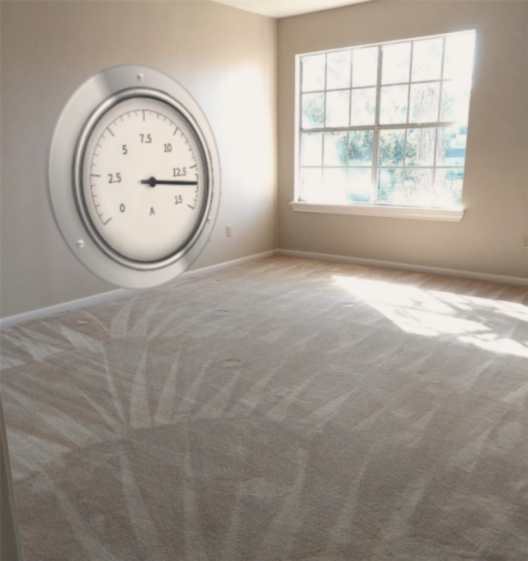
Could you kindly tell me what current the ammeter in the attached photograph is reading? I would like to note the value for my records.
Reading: 13.5 A
